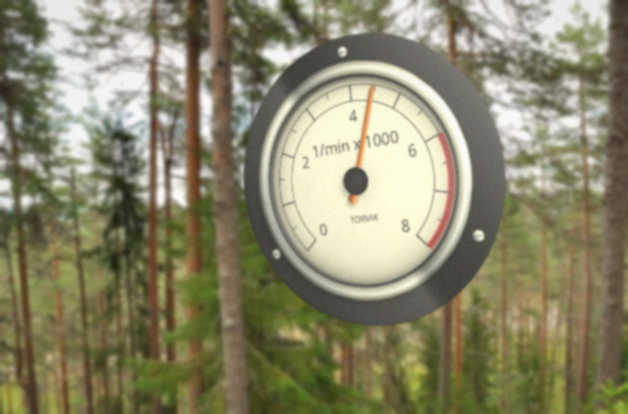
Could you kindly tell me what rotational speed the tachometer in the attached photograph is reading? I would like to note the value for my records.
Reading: 4500 rpm
